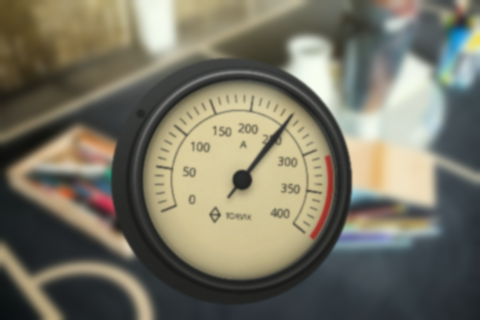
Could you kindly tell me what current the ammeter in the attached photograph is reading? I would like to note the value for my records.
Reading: 250 A
